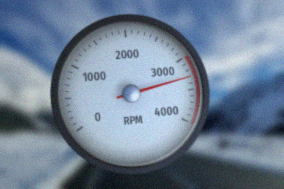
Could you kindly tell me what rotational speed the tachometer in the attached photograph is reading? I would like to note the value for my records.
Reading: 3300 rpm
